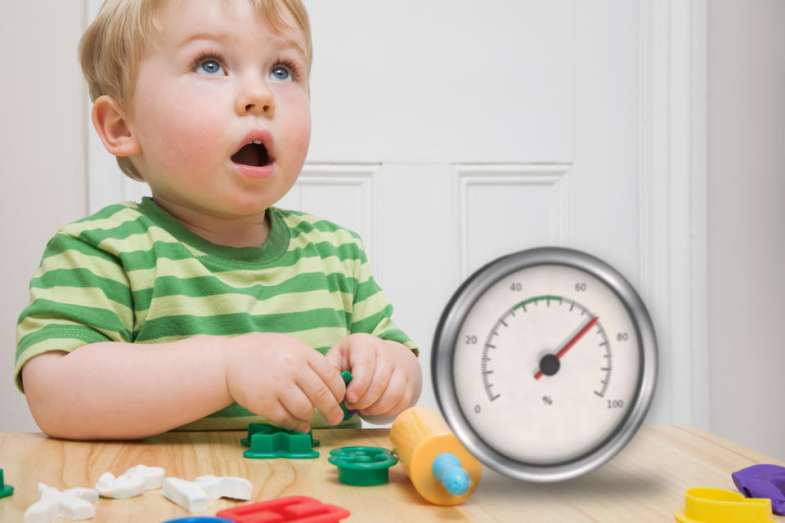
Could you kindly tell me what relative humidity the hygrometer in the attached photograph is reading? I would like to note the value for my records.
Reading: 70 %
